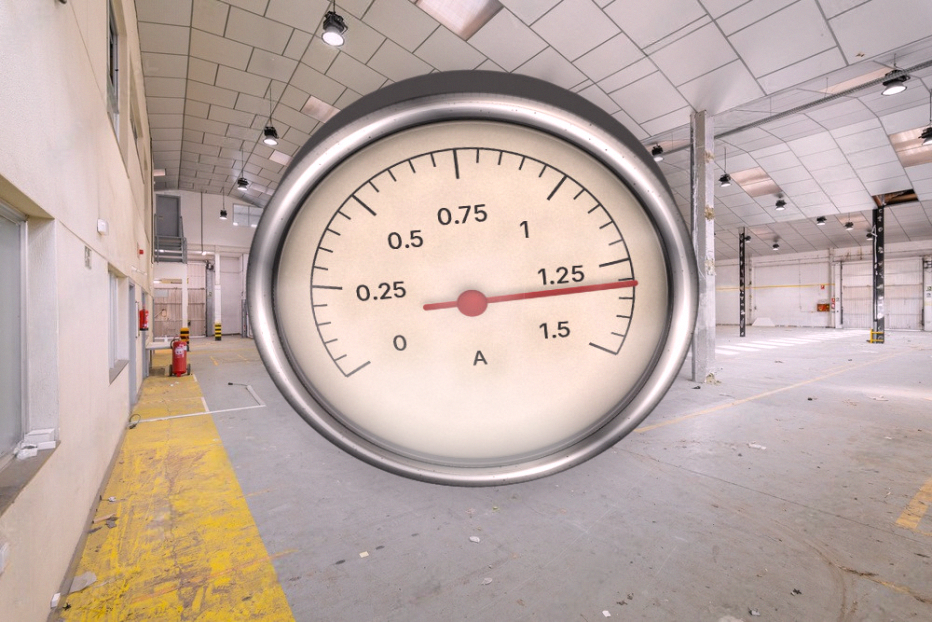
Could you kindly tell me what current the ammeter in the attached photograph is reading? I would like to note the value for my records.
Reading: 1.3 A
